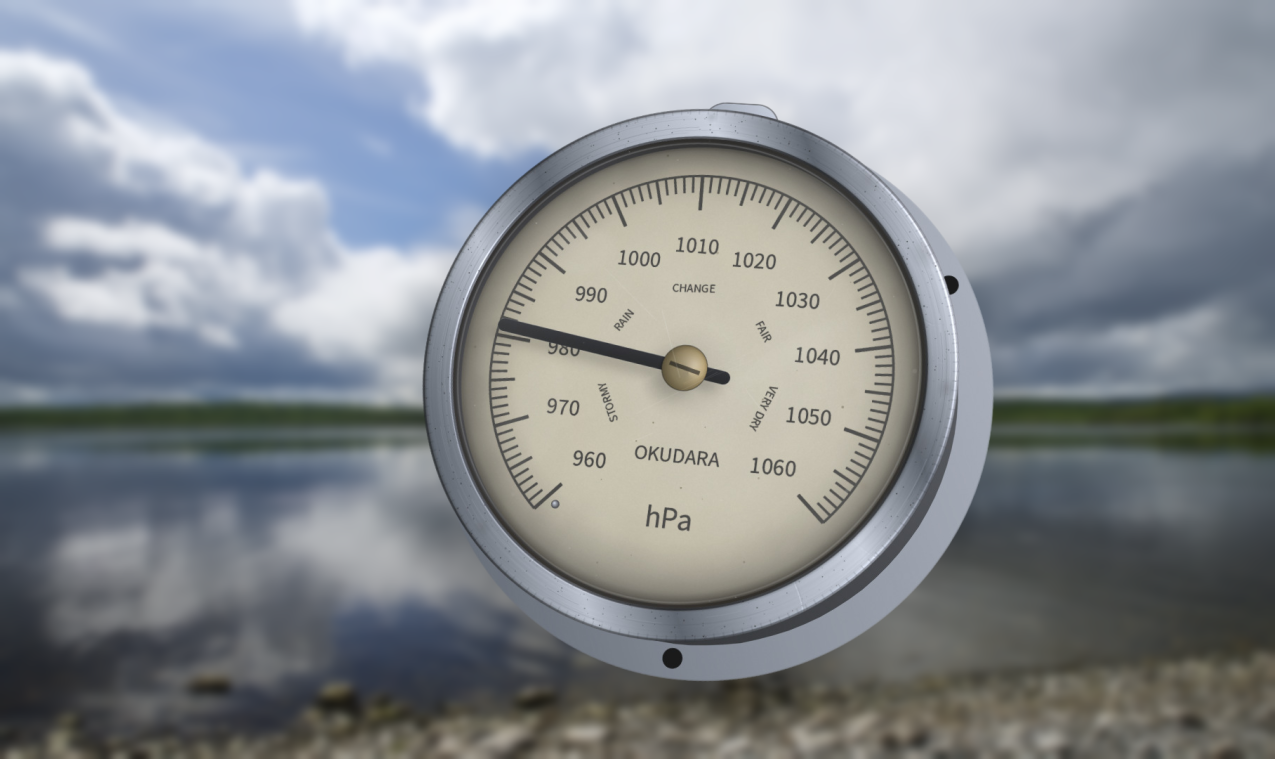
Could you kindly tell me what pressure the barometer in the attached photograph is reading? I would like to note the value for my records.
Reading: 981 hPa
